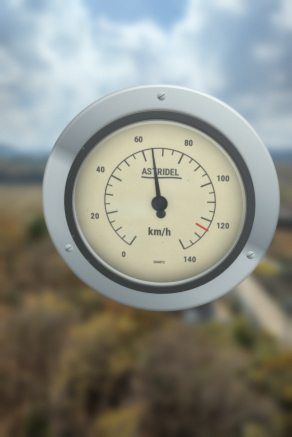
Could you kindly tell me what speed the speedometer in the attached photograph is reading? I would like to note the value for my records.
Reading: 65 km/h
